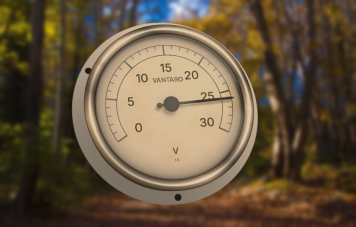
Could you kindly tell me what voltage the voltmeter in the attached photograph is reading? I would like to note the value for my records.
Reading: 26 V
